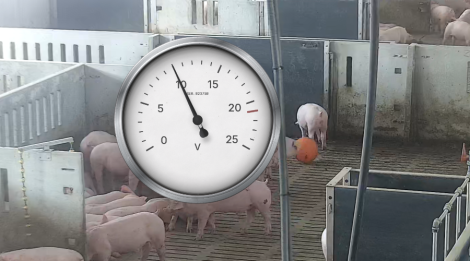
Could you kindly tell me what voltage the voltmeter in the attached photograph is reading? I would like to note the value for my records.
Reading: 10 V
